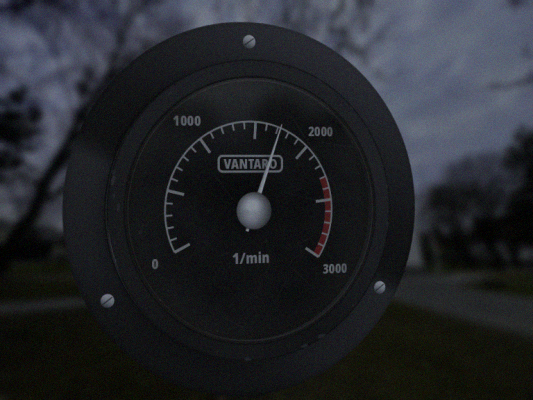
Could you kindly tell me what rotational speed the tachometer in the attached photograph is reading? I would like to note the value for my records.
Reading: 1700 rpm
